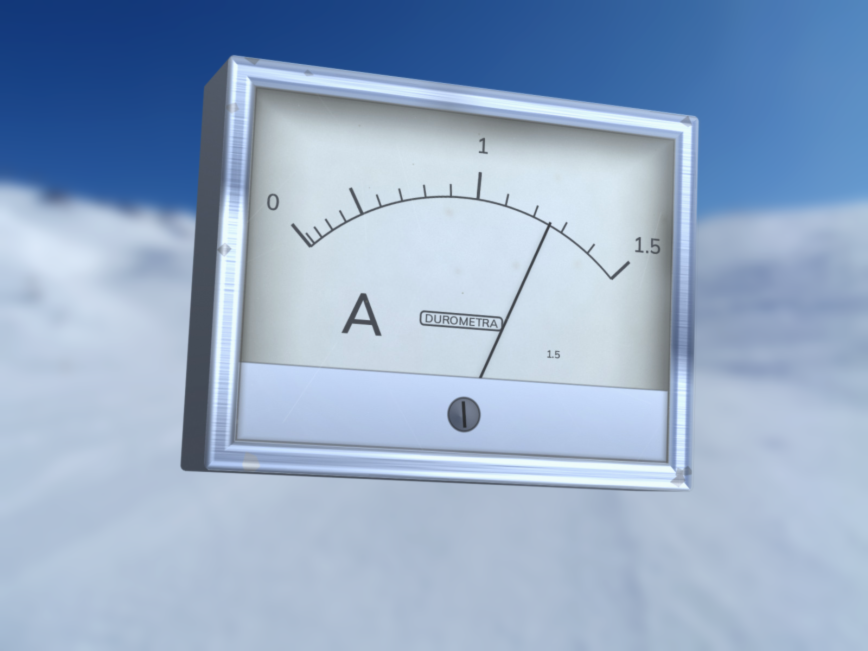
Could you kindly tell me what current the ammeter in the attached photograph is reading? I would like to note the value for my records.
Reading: 1.25 A
